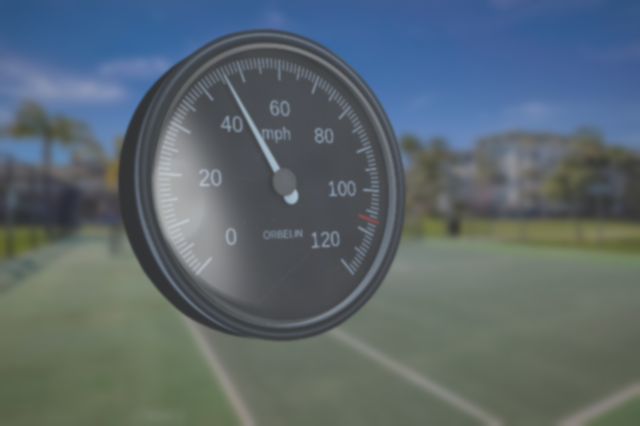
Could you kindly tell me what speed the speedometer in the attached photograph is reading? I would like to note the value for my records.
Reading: 45 mph
